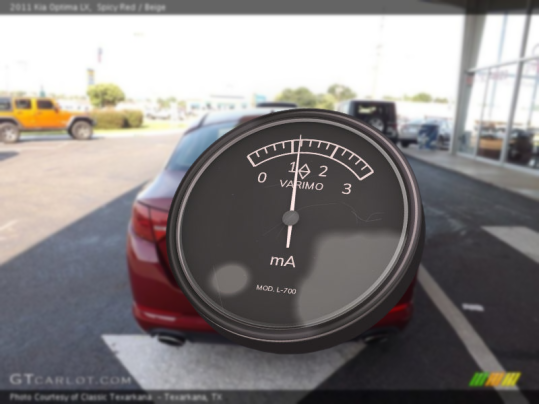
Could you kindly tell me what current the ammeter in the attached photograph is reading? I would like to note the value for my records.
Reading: 1.2 mA
